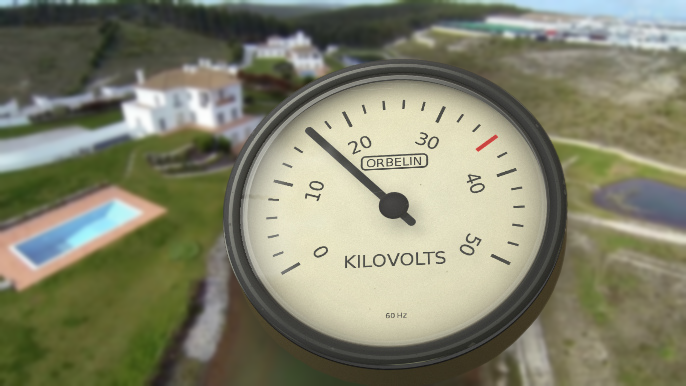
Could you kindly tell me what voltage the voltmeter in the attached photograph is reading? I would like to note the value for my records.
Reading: 16 kV
